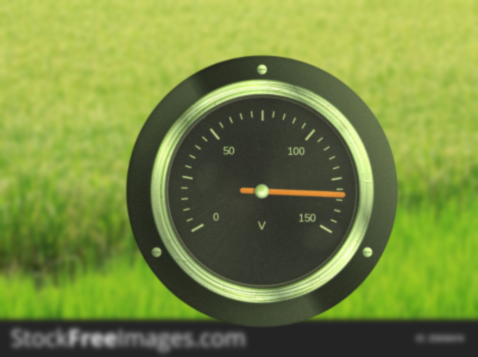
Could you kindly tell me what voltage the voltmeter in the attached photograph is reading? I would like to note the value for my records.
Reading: 132.5 V
